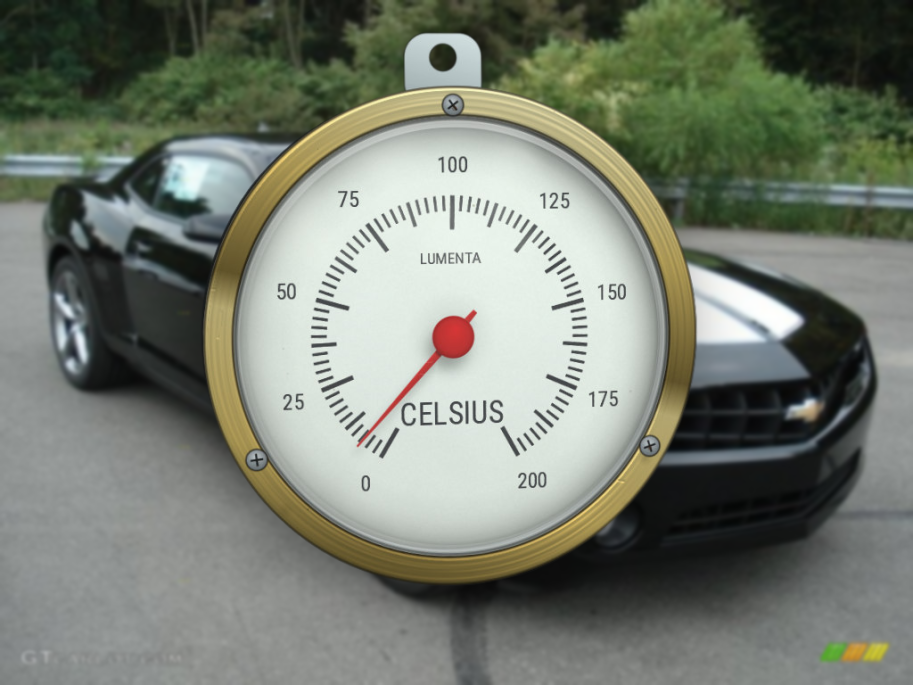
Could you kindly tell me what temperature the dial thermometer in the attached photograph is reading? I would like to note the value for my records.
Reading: 7.5 °C
